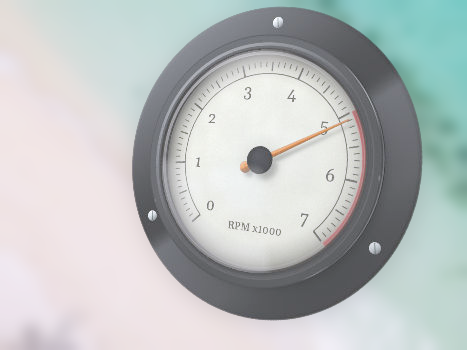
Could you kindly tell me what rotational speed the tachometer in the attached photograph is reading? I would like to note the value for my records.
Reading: 5100 rpm
